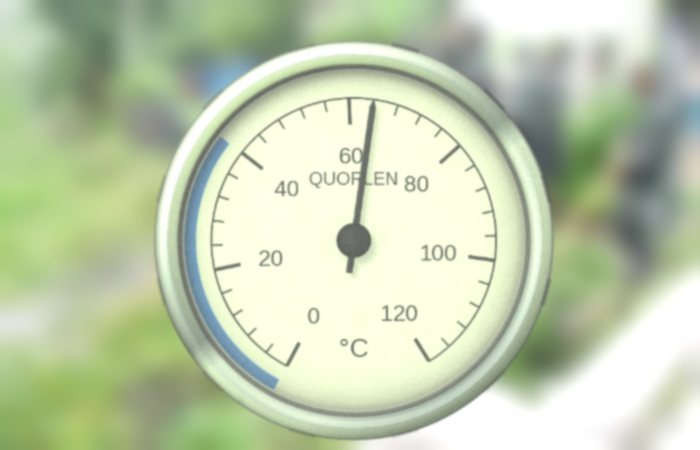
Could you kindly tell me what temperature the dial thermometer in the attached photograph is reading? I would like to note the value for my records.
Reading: 64 °C
